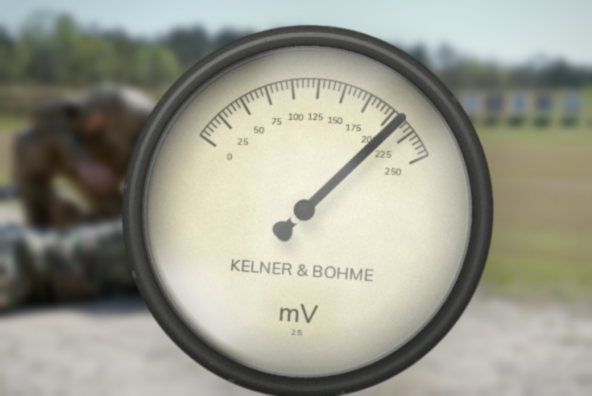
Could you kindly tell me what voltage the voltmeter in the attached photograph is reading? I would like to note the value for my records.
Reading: 210 mV
